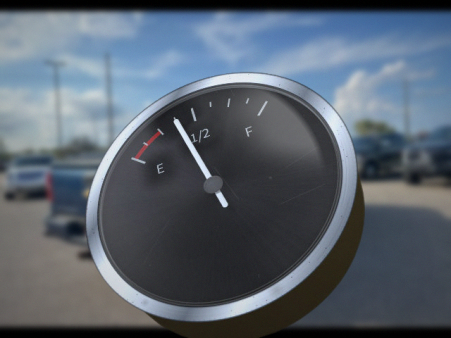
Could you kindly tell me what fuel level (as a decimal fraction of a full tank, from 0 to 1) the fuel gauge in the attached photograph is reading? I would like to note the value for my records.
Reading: 0.375
